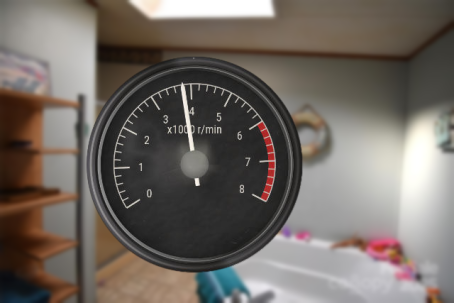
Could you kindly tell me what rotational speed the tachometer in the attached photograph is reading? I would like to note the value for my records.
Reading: 3800 rpm
